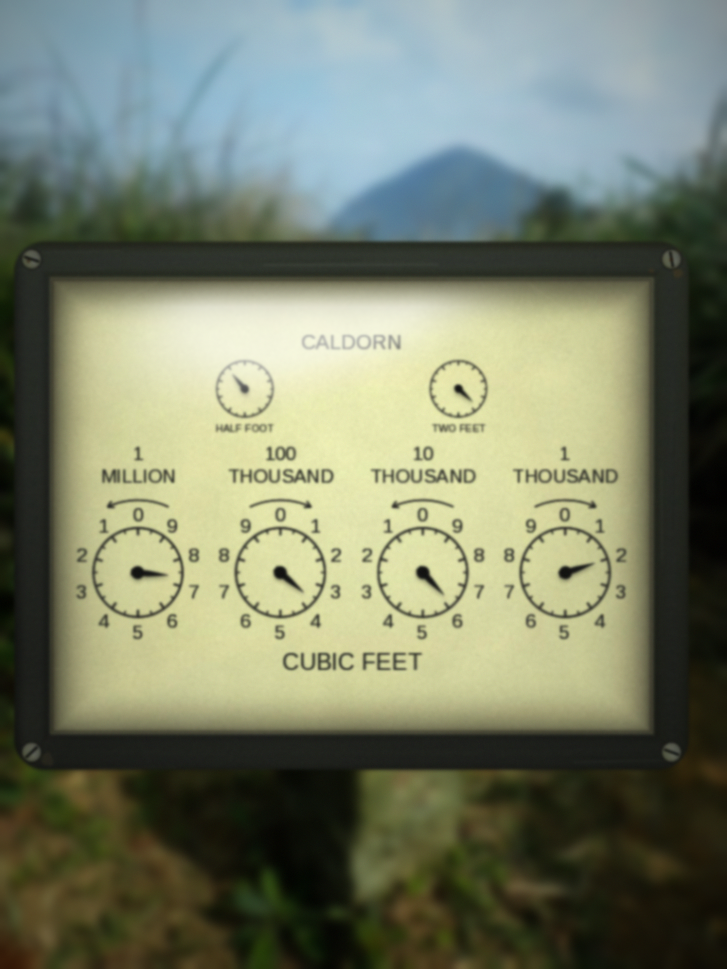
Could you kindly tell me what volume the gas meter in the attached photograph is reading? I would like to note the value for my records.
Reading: 736200 ft³
